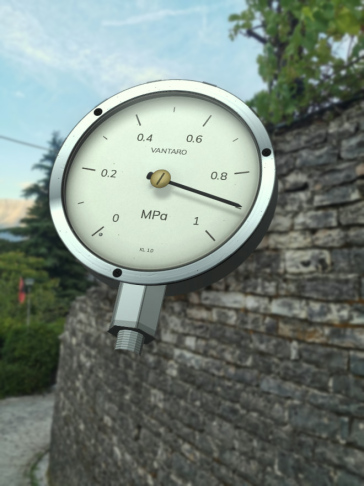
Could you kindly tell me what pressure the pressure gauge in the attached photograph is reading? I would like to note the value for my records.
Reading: 0.9 MPa
